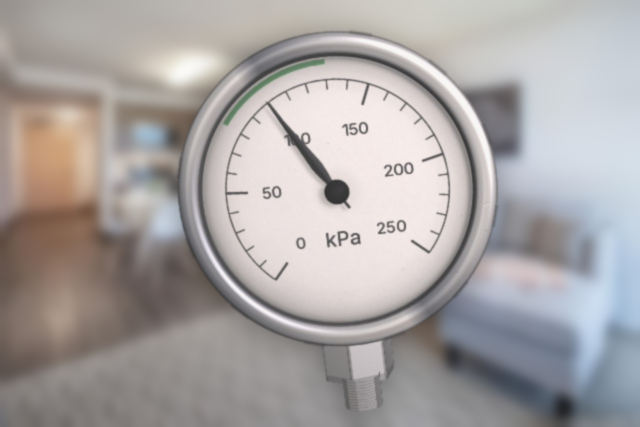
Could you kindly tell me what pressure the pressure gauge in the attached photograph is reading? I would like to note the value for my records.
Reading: 100 kPa
